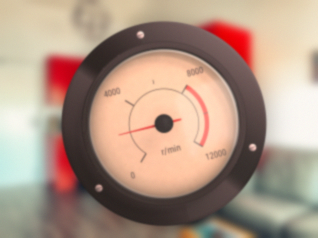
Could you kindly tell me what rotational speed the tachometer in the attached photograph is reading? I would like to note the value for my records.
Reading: 2000 rpm
